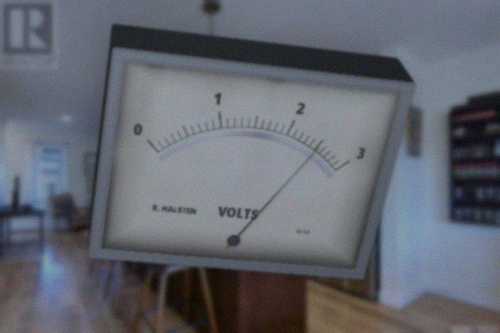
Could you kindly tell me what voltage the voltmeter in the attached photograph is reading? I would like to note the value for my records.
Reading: 2.5 V
